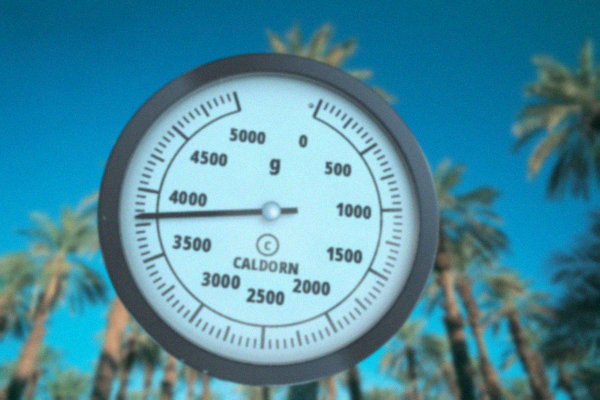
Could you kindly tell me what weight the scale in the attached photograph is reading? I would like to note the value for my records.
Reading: 3800 g
